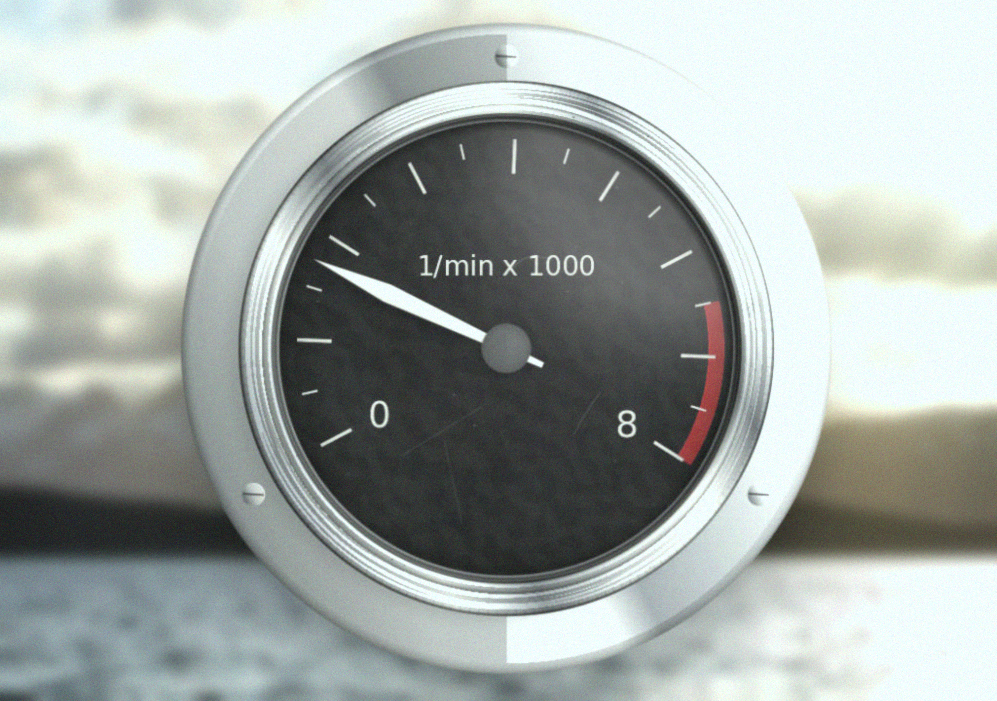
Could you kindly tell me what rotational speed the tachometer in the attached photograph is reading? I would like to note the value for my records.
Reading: 1750 rpm
